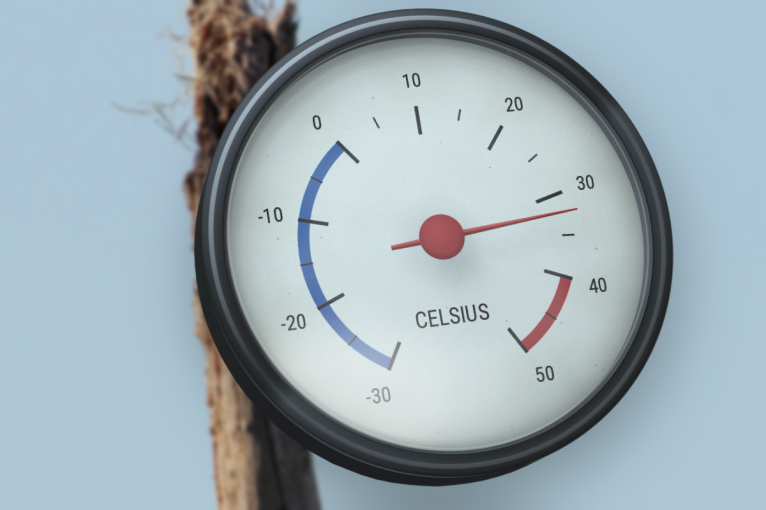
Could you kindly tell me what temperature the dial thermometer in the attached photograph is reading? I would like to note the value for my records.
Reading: 32.5 °C
